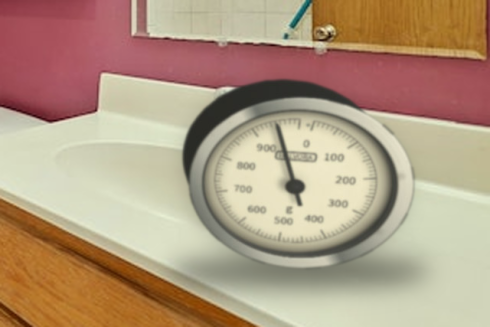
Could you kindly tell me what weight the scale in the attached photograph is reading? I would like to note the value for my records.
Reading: 950 g
